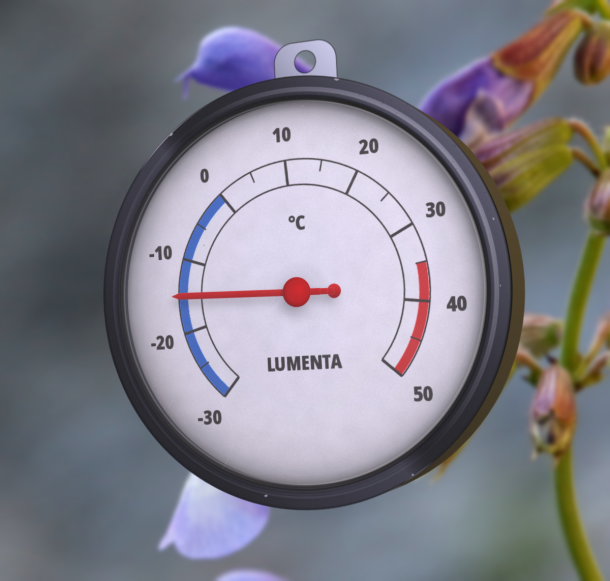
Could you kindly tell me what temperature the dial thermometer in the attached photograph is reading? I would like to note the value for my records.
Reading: -15 °C
